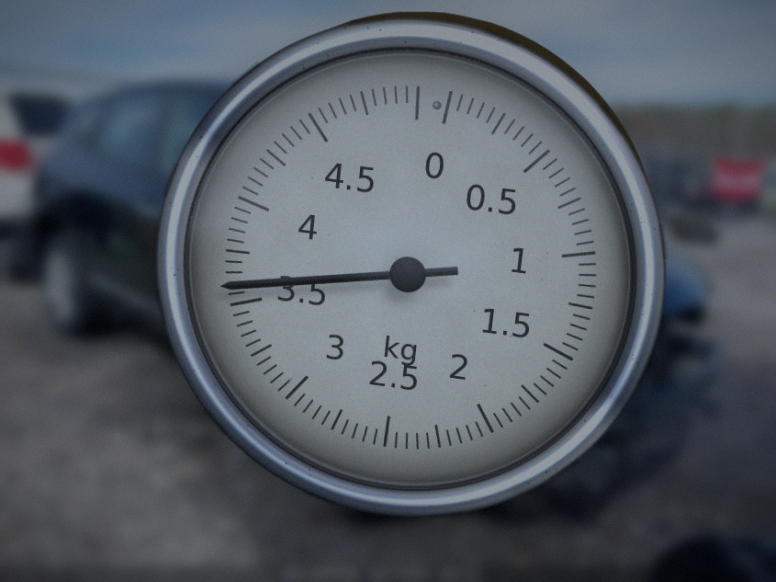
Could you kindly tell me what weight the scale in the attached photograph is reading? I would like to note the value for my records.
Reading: 3.6 kg
